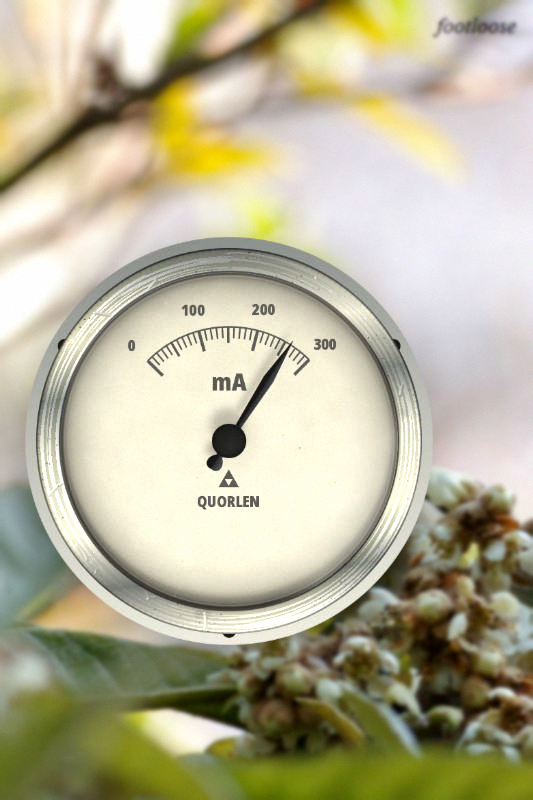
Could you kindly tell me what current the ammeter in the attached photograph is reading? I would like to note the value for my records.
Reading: 260 mA
